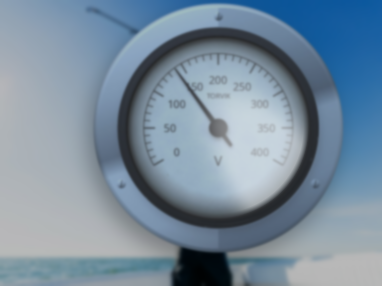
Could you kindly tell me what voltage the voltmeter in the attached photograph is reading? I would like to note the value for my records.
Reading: 140 V
